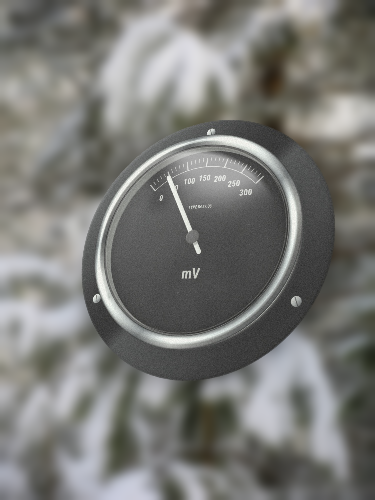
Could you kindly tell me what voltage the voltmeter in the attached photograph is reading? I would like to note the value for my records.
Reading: 50 mV
